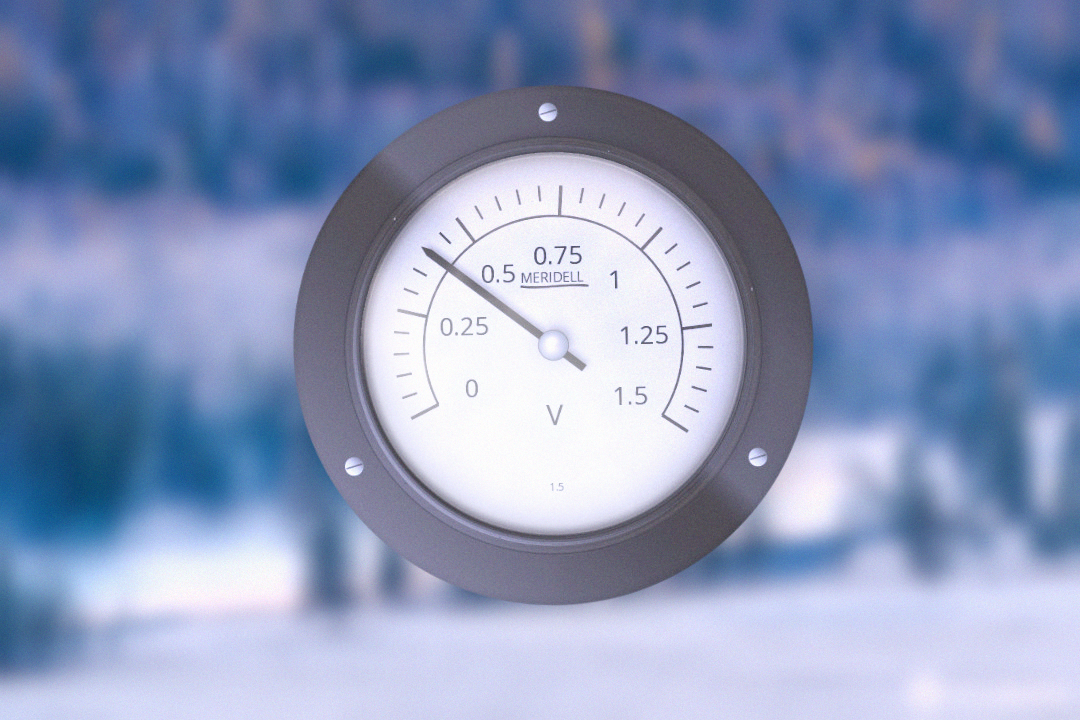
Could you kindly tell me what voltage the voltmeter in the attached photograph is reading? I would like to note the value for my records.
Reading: 0.4 V
